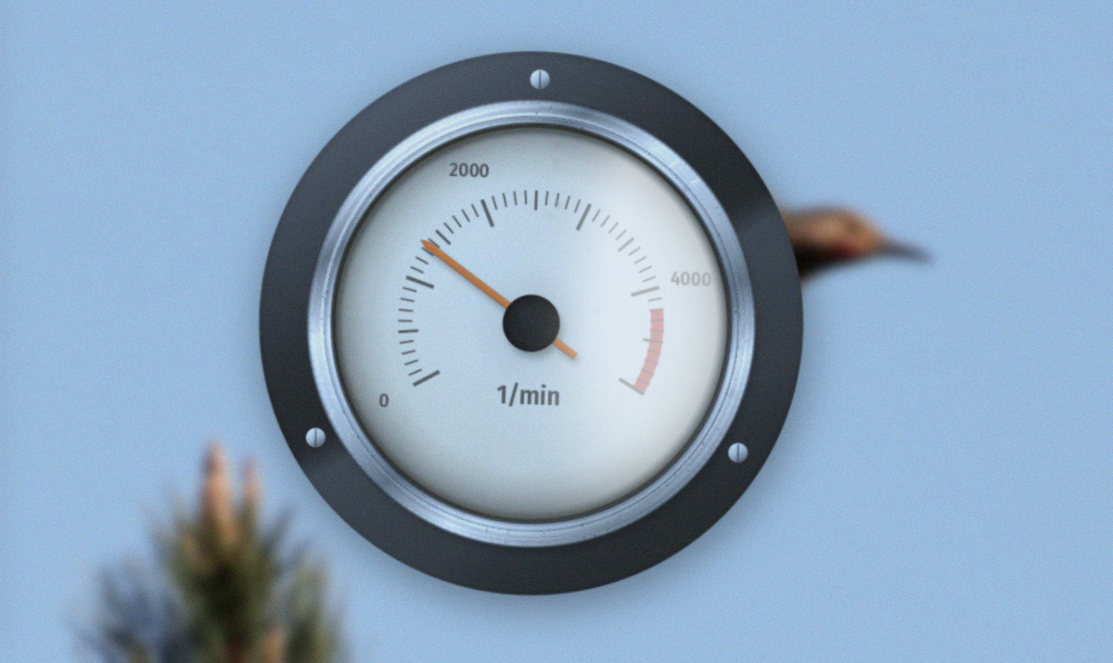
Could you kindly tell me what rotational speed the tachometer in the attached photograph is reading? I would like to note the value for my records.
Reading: 1350 rpm
